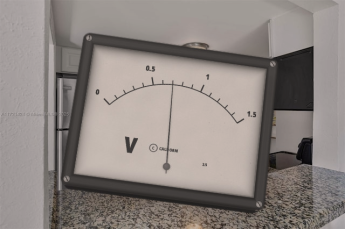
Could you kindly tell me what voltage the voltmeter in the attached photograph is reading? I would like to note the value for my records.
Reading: 0.7 V
